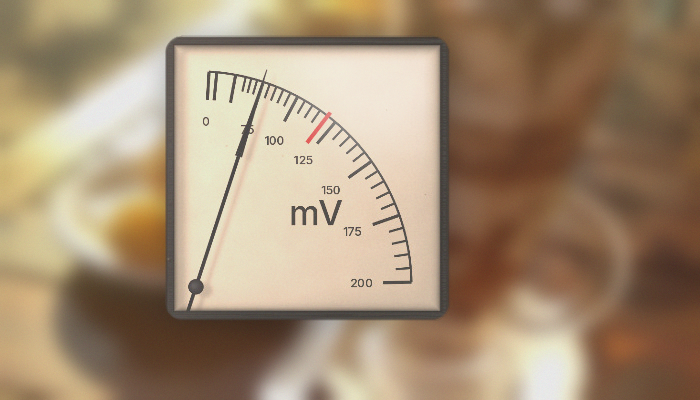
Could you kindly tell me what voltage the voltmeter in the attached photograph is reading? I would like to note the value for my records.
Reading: 75 mV
